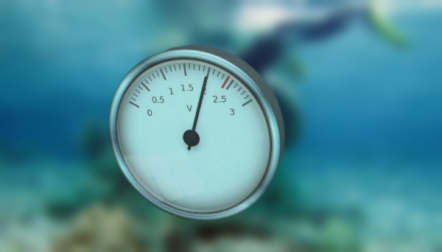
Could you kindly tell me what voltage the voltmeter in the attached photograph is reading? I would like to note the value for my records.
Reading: 2 V
